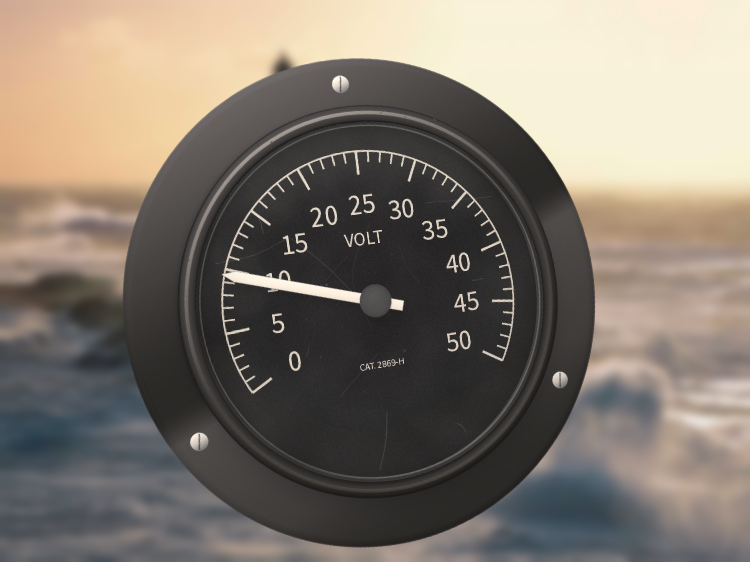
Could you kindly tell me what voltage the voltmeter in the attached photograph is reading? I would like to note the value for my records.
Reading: 9.5 V
